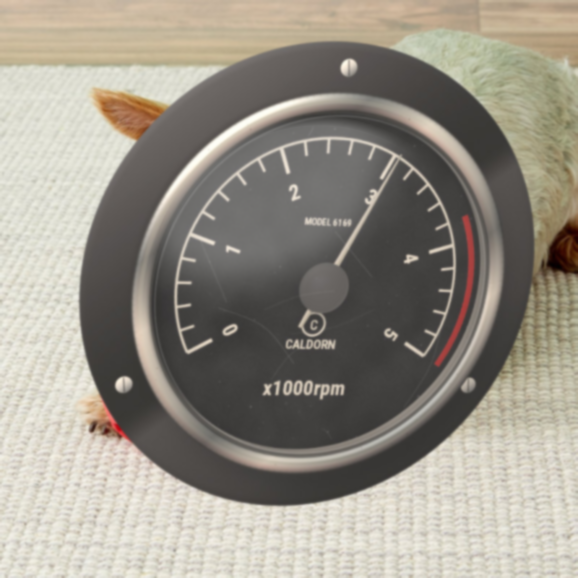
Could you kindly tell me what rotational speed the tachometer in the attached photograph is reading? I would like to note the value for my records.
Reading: 3000 rpm
